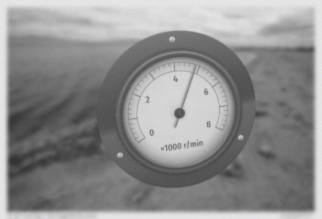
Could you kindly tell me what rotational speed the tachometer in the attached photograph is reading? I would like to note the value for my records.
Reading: 4800 rpm
